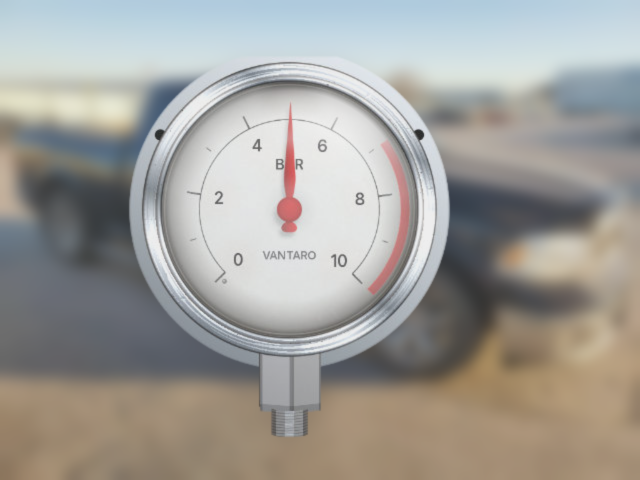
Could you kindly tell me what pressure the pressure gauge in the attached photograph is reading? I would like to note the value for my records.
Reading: 5 bar
